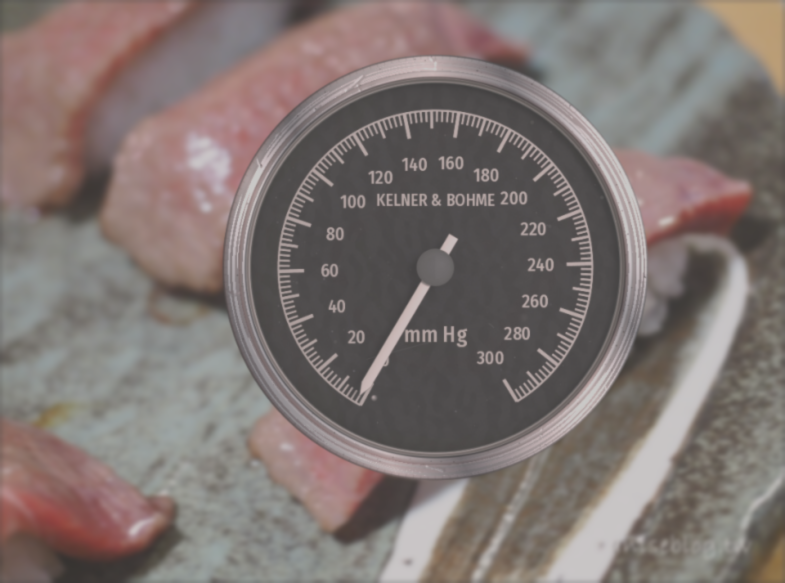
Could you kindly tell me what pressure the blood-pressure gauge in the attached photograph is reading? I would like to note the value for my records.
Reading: 2 mmHg
